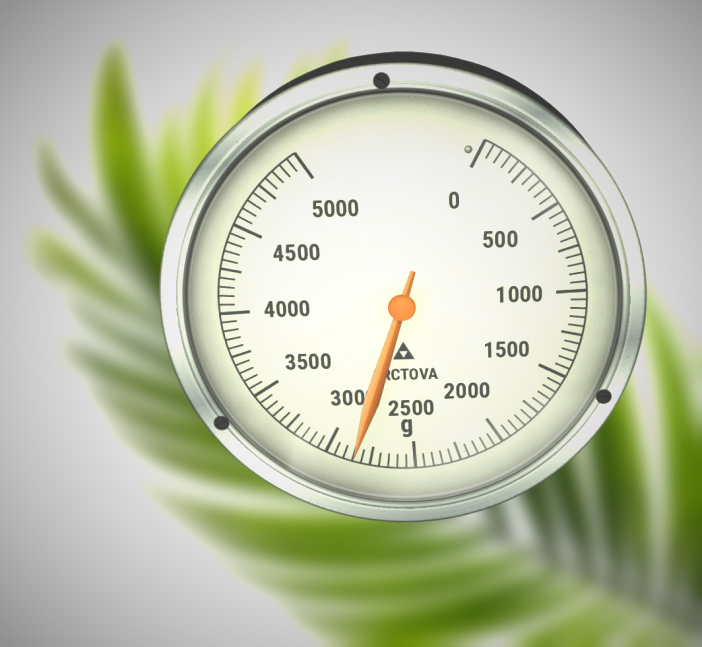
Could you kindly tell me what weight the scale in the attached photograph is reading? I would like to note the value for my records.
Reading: 2850 g
